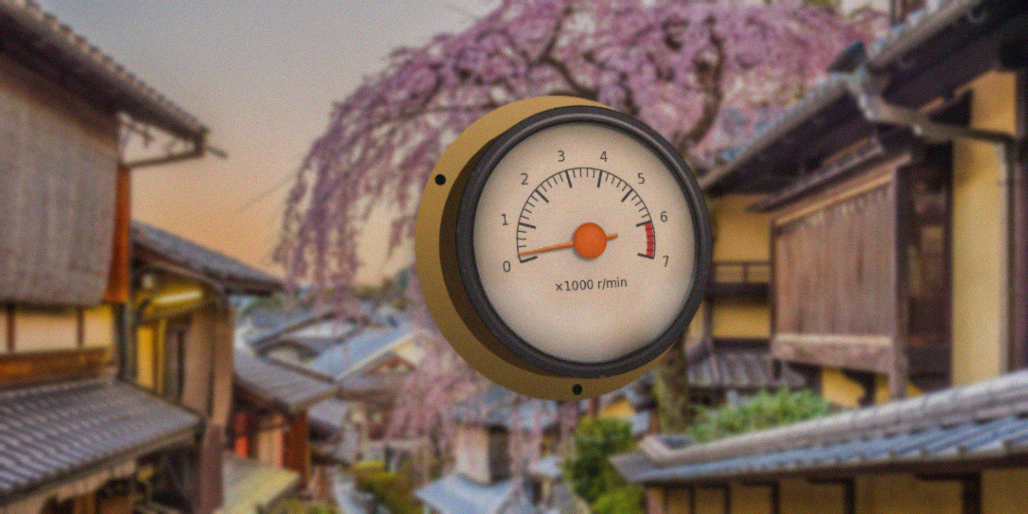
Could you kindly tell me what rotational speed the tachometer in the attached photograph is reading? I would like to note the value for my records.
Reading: 200 rpm
